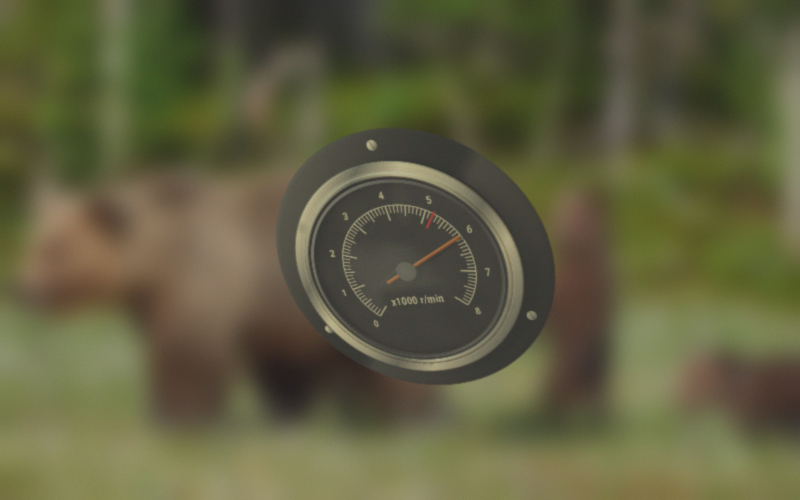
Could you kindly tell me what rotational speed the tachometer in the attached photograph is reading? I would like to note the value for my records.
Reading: 6000 rpm
